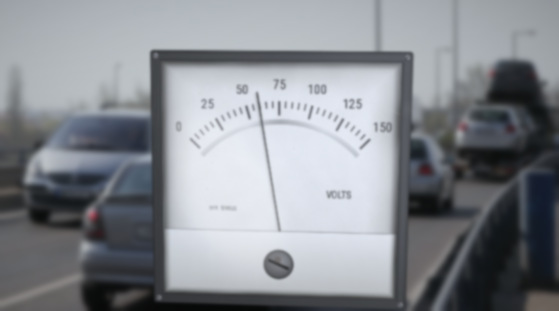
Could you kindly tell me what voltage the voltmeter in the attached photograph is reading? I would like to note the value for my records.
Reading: 60 V
